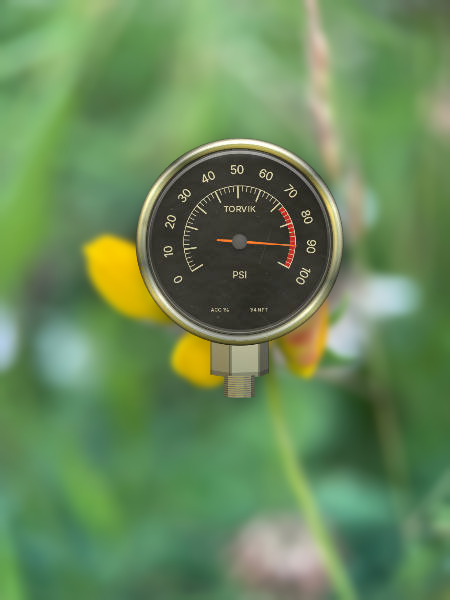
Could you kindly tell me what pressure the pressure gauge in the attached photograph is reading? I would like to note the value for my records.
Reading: 90 psi
